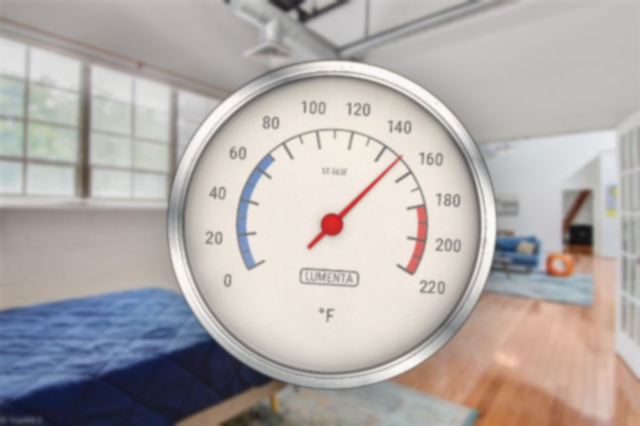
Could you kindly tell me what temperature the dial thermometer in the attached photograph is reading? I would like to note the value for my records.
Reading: 150 °F
